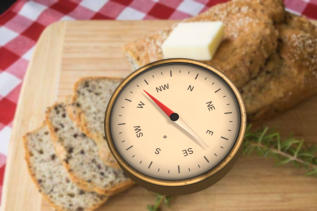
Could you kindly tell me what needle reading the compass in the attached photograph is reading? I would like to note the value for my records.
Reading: 290 °
